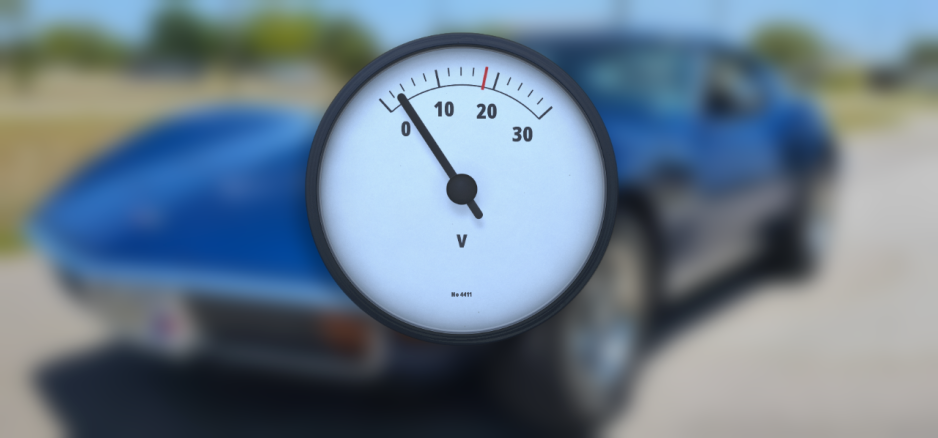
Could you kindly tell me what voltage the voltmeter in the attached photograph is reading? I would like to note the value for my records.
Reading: 3 V
